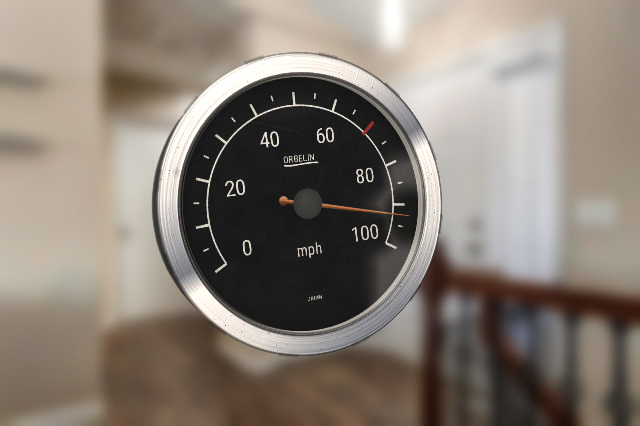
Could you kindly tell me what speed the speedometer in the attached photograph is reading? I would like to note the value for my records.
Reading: 92.5 mph
